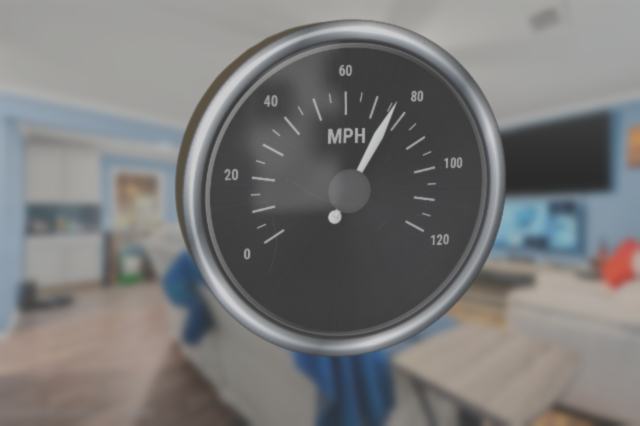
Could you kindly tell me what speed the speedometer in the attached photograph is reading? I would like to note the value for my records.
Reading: 75 mph
